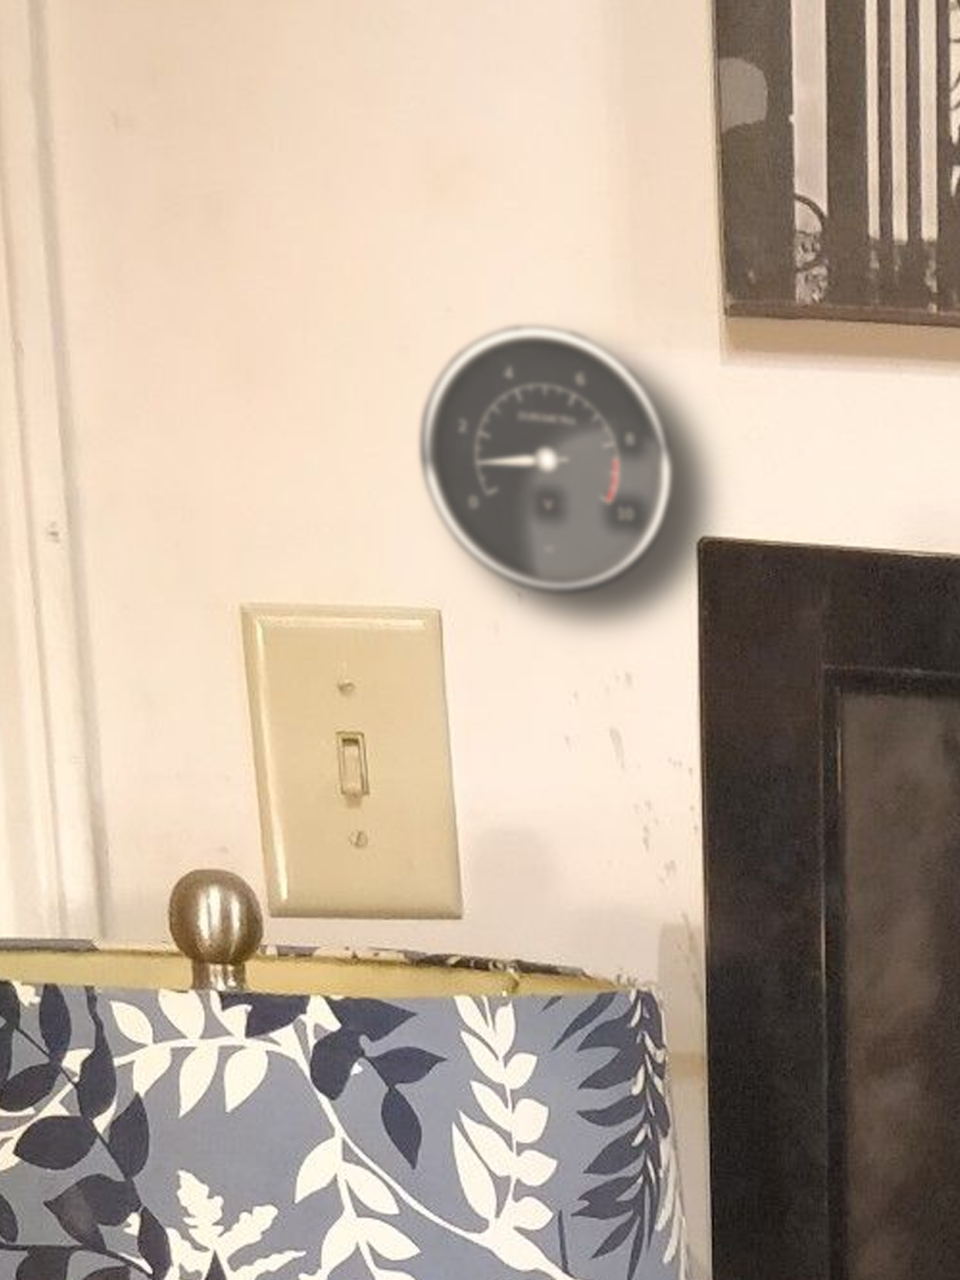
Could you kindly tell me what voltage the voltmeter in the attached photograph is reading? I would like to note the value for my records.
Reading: 1 V
